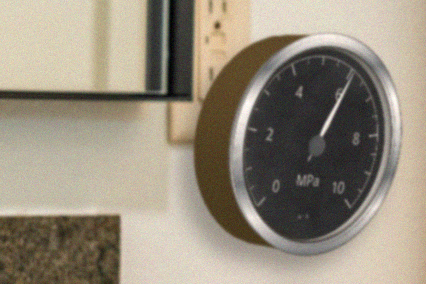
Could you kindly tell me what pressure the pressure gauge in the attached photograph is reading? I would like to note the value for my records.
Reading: 6 MPa
